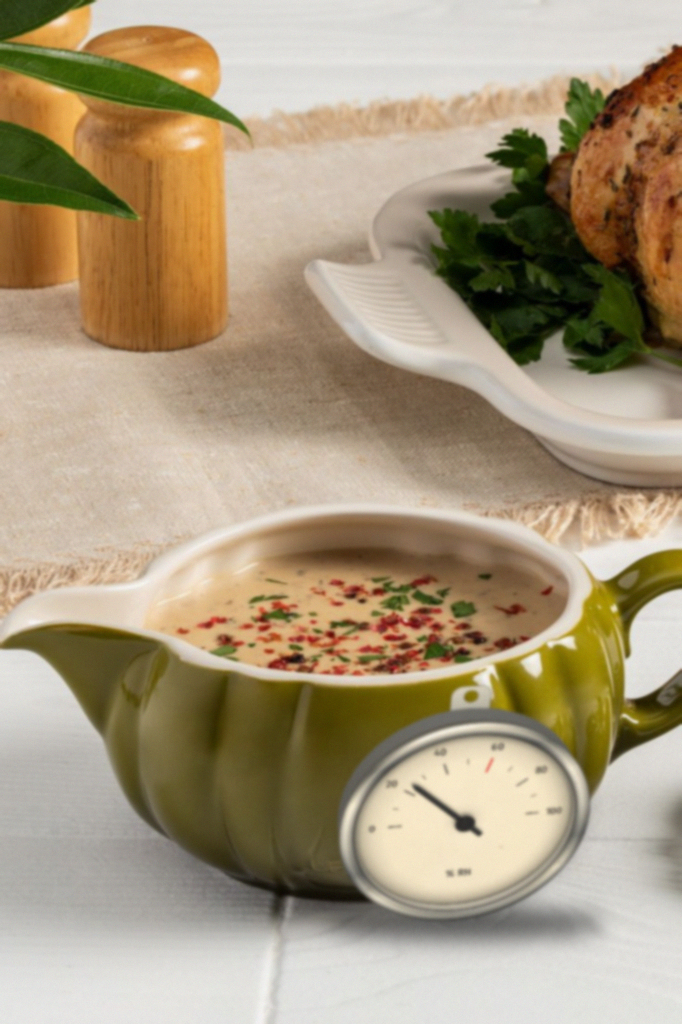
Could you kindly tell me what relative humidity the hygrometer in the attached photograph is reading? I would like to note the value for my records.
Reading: 25 %
